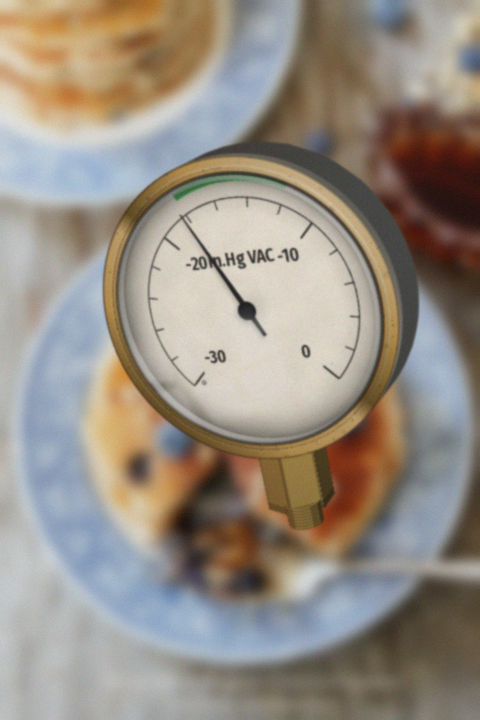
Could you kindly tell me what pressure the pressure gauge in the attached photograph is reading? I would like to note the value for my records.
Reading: -18 inHg
